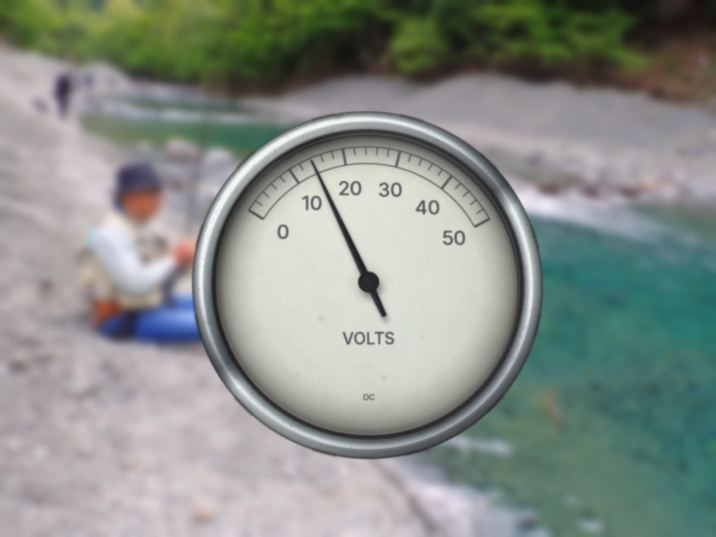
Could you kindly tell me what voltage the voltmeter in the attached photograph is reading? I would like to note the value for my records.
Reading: 14 V
